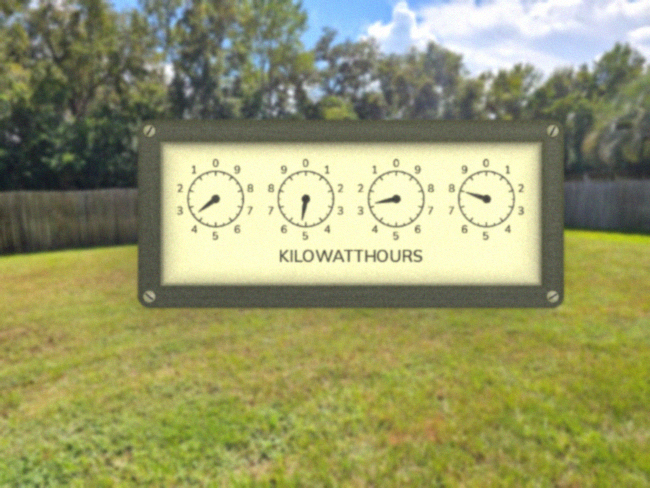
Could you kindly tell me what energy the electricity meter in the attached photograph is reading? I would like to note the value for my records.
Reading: 3528 kWh
